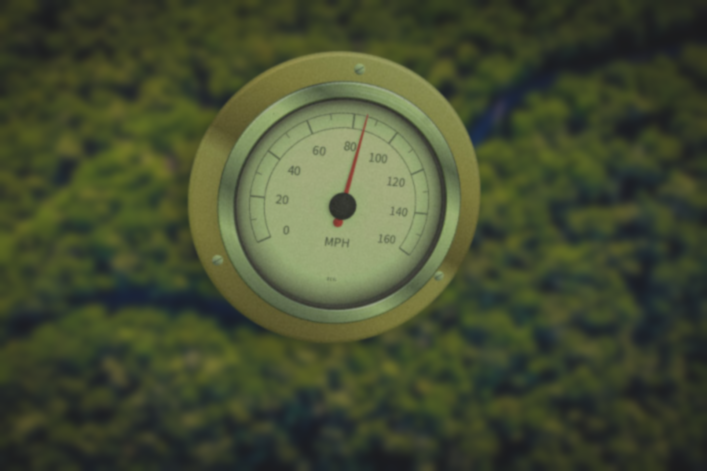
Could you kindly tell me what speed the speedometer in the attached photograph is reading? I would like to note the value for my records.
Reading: 85 mph
